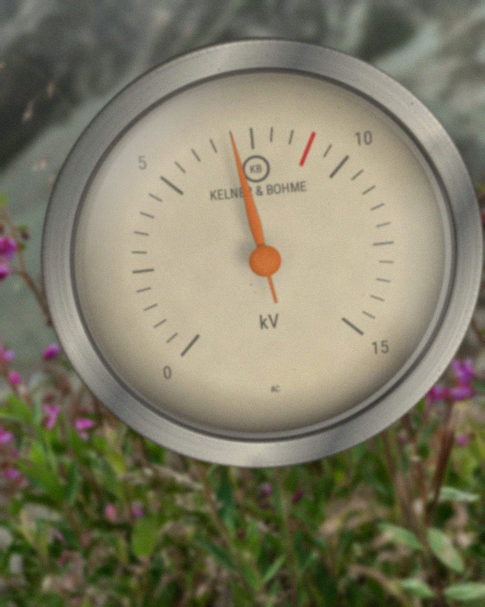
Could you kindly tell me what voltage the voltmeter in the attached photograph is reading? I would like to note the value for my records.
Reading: 7 kV
